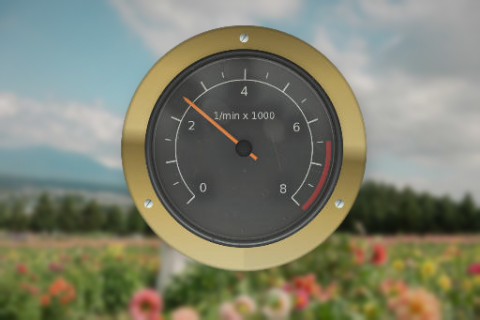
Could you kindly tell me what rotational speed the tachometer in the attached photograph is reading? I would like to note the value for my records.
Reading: 2500 rpm
